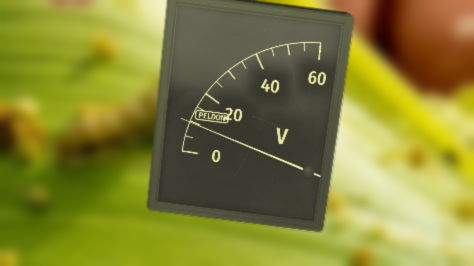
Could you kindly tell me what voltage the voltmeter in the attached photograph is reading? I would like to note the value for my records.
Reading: 10 V
